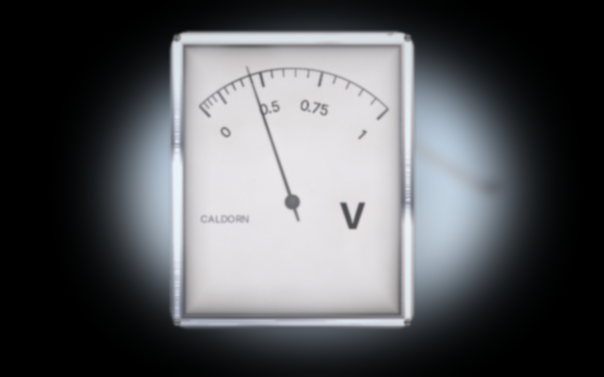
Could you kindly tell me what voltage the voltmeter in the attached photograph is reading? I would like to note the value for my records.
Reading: 0.45 V
